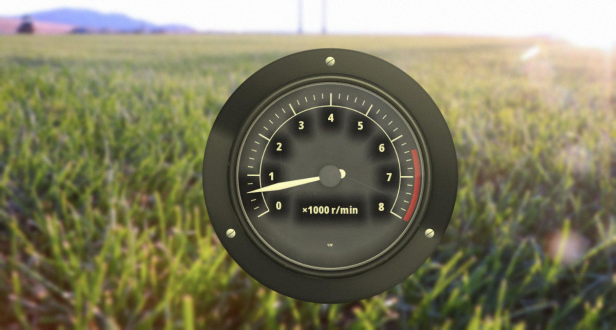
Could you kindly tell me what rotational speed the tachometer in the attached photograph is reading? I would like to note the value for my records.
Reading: 600 rpm
